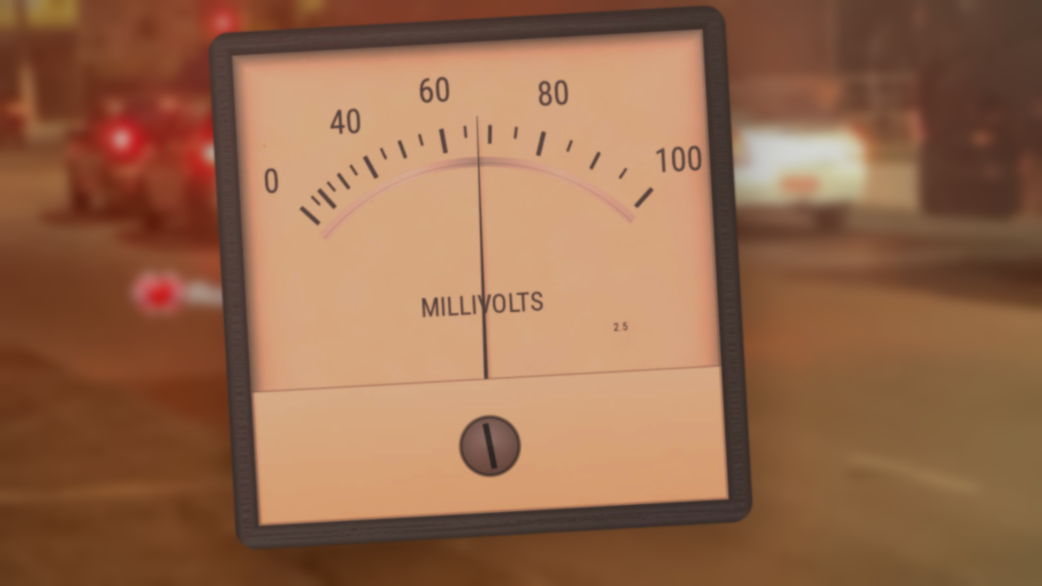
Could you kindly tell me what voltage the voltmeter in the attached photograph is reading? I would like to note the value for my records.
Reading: 67.5 mV
